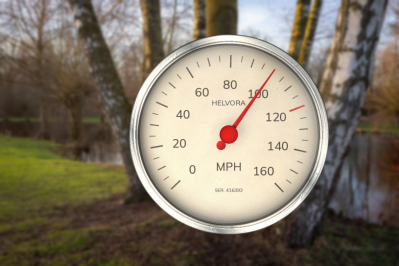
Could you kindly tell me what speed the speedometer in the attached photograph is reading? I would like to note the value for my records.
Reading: 100 mph
